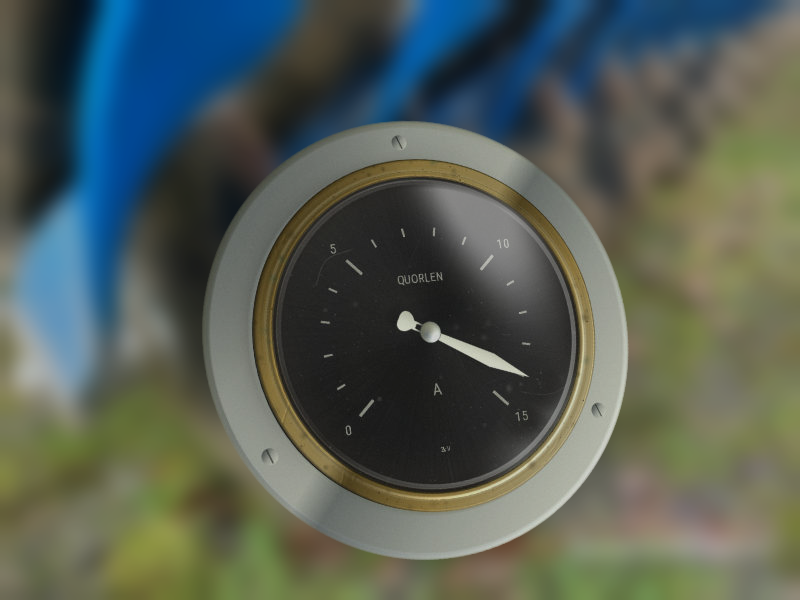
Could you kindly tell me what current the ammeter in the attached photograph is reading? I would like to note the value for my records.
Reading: 14 A
